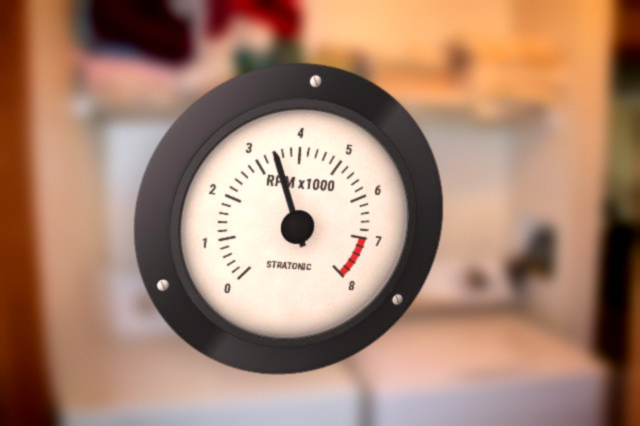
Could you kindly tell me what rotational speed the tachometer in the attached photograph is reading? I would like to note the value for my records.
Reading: 3400 rpm
